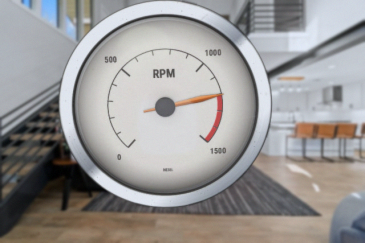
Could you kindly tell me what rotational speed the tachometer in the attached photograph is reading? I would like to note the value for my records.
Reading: 1200 rpm
